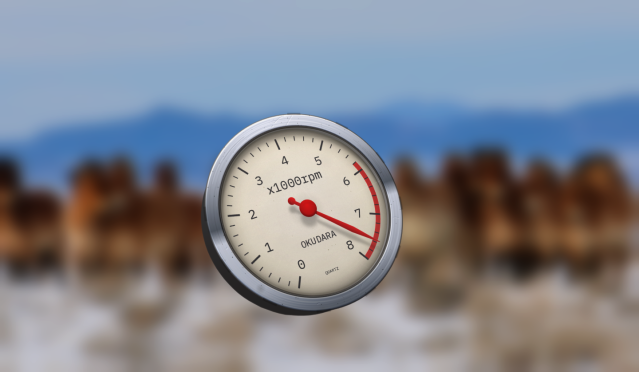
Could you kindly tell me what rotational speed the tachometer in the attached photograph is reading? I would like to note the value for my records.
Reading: 7600 rpm
